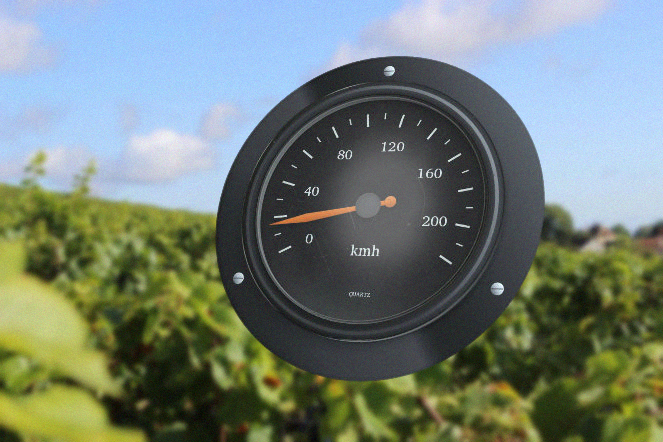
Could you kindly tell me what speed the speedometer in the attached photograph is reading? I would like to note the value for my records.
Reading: 15 km/h
